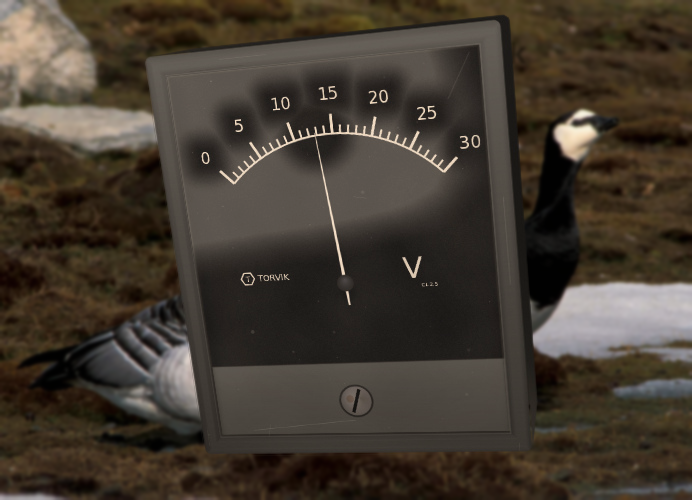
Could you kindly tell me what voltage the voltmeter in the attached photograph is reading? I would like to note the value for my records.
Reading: 13 V
